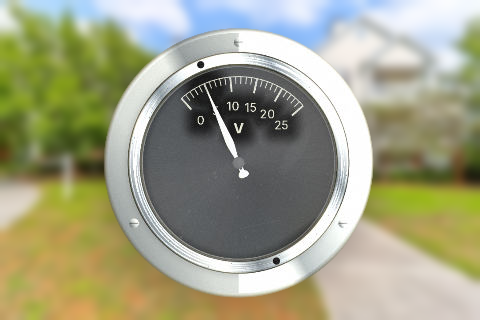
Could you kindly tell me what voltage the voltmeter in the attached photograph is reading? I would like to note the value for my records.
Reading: 5 V
